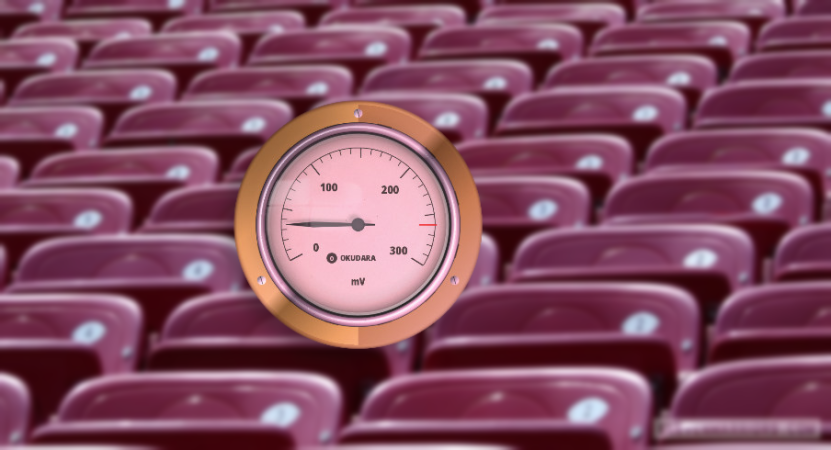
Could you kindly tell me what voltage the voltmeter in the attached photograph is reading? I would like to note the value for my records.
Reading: 35 mV
